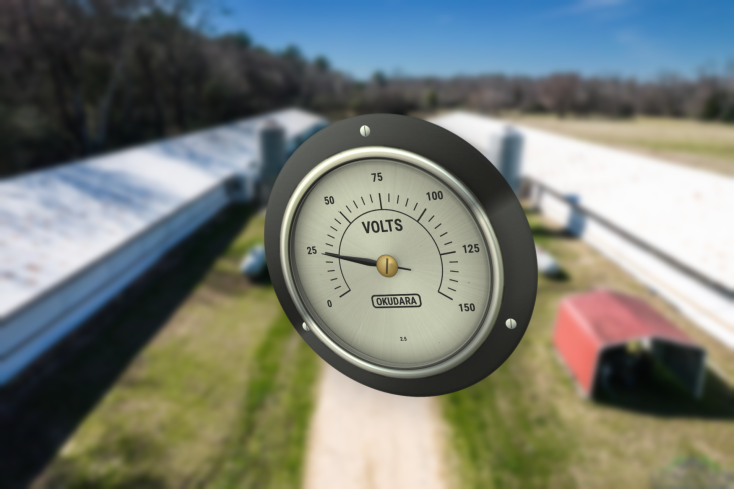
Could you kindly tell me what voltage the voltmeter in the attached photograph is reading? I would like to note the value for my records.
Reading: 25 V
